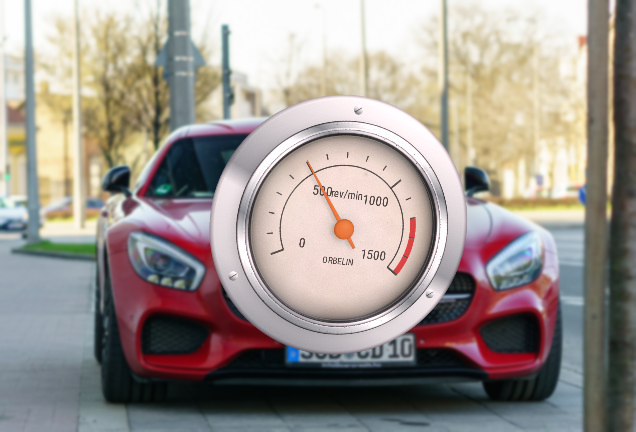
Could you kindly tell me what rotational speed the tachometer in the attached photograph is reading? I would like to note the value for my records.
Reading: 500 rpm
